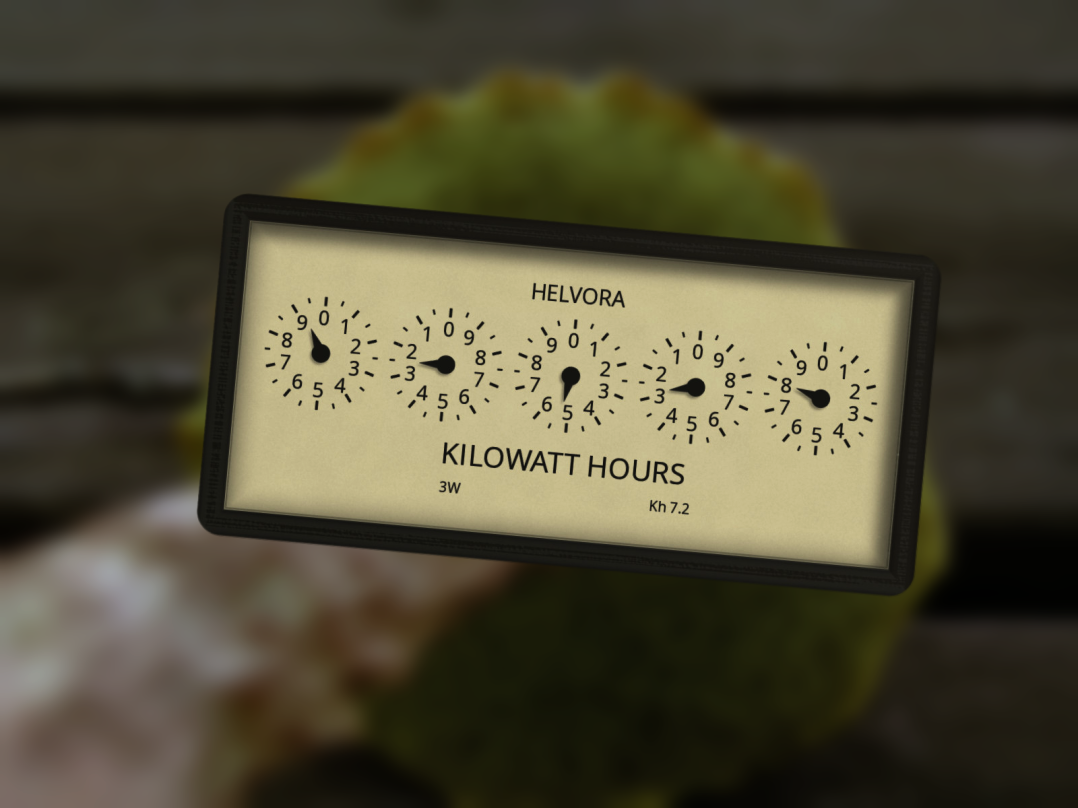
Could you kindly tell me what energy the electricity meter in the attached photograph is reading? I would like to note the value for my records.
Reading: 92528 kWh
